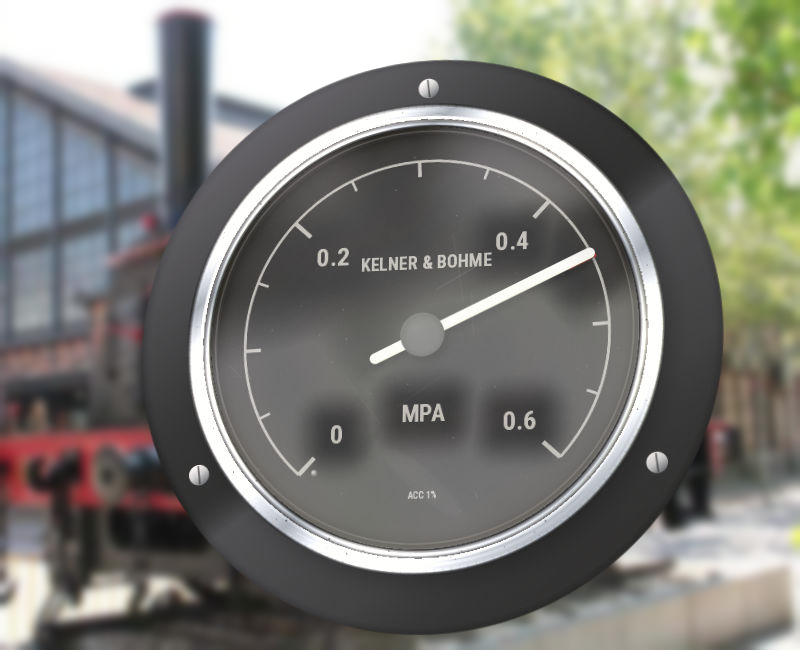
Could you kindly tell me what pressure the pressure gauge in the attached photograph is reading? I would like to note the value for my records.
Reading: 0.45 MPa
